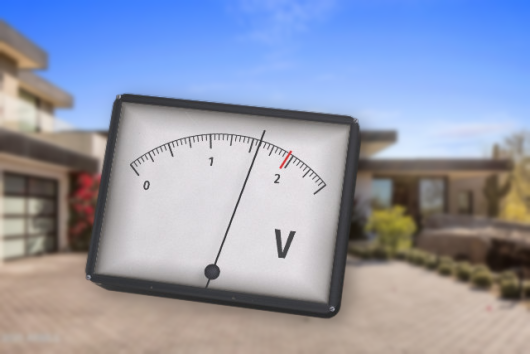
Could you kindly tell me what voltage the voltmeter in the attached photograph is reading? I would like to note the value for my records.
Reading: 1.6 V
